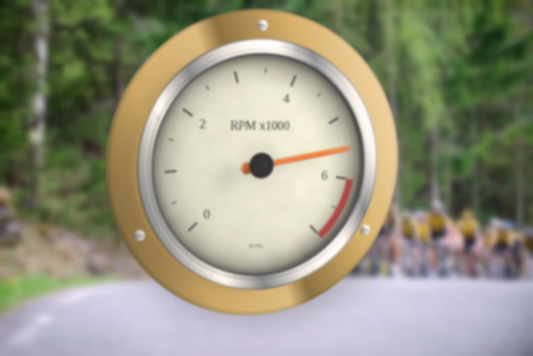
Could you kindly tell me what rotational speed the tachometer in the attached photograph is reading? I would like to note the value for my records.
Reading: 5500 rpm
